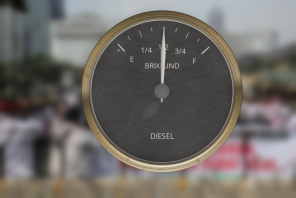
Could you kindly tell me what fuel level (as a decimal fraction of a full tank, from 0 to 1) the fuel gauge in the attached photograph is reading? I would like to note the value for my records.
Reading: 0.5
